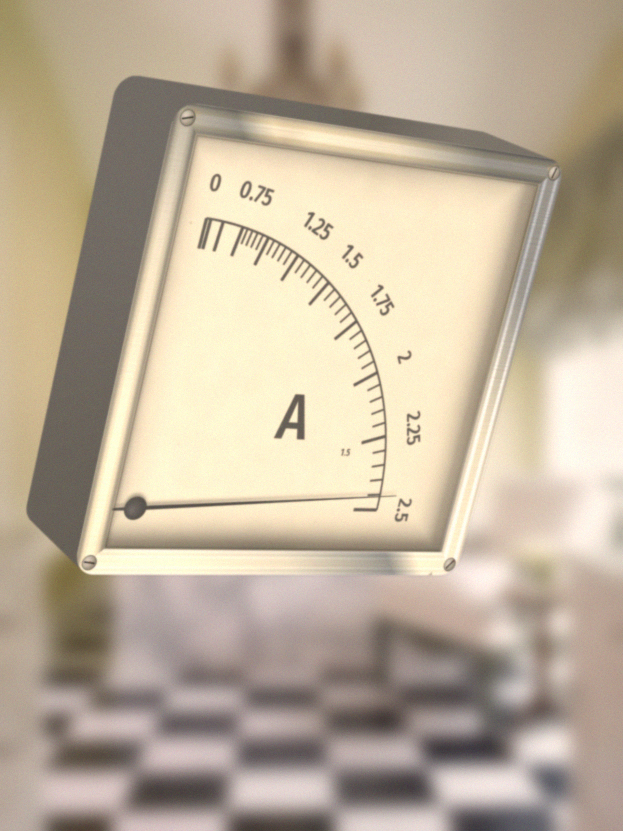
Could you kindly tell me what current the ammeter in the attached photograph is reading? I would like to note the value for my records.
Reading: 2.45 A
